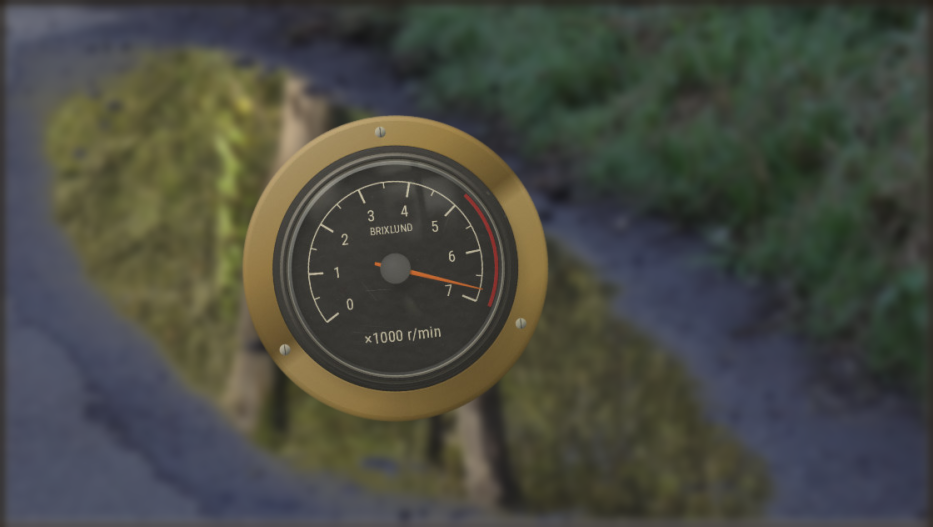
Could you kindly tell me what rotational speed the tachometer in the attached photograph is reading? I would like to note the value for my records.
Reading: 6750 rpm
